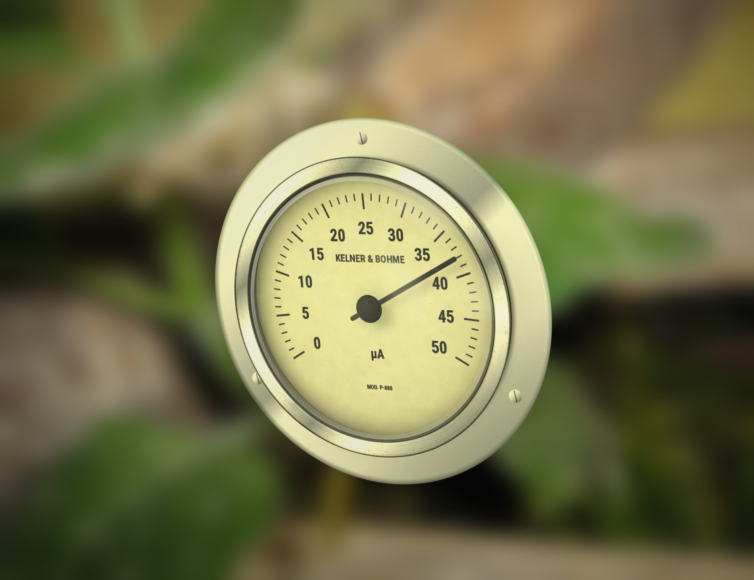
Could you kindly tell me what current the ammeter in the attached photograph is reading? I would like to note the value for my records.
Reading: 38 µA
